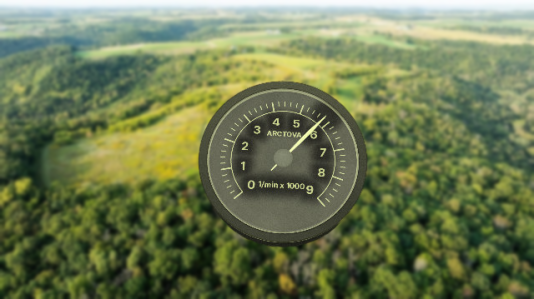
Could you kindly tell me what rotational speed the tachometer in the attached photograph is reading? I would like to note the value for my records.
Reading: 5800 rpm
